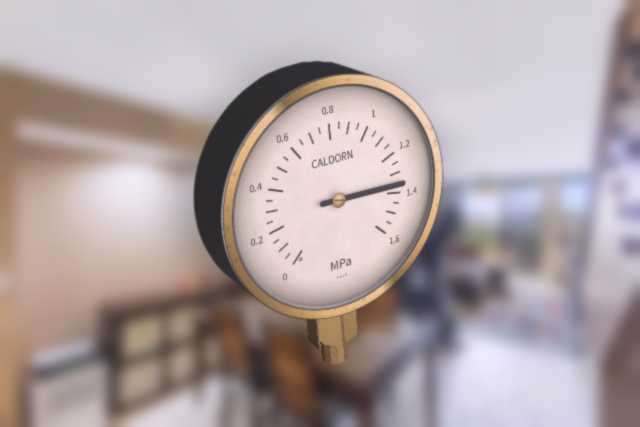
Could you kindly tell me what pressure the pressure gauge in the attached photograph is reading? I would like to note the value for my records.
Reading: 1.35 MPa
